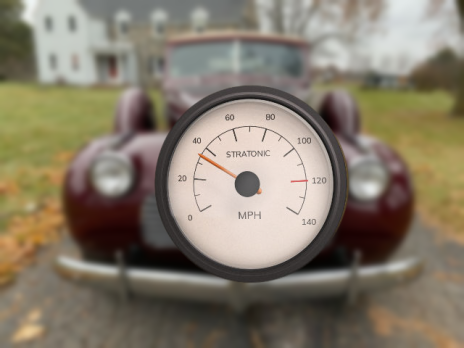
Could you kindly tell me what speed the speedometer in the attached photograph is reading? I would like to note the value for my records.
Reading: 35 mph
